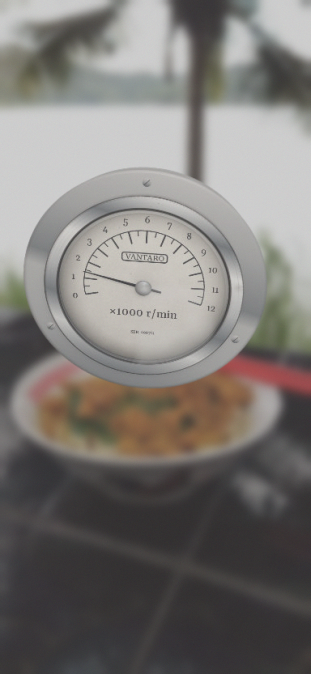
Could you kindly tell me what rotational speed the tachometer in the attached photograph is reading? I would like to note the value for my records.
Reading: 1500 rpm
